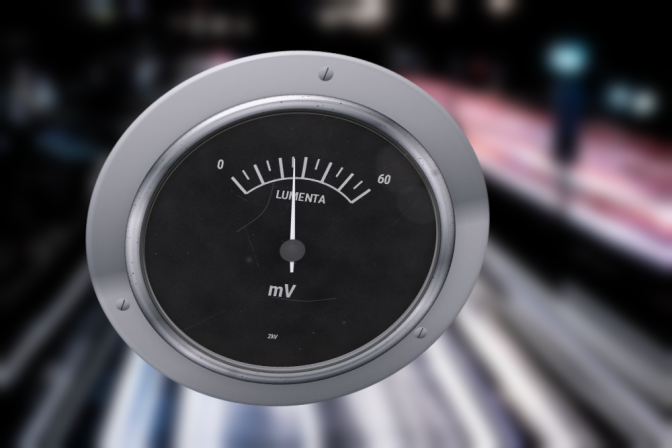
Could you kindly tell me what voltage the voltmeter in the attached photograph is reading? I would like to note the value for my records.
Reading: 25 mV
